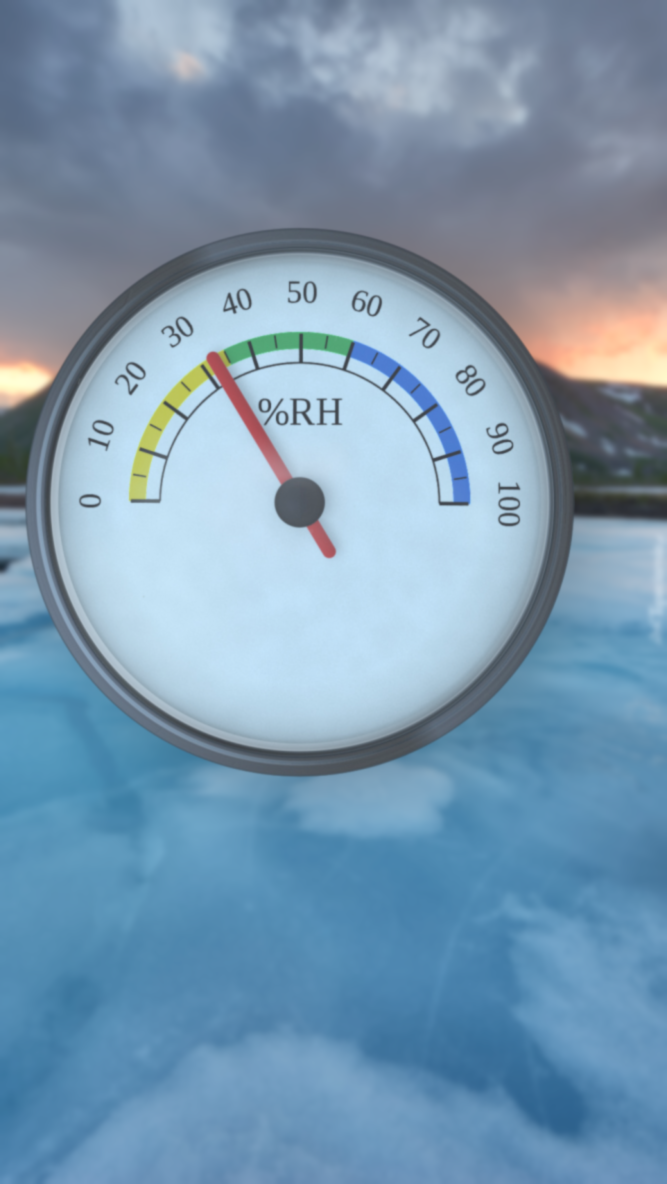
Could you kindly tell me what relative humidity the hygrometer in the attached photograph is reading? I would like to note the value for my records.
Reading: 32.5 %
